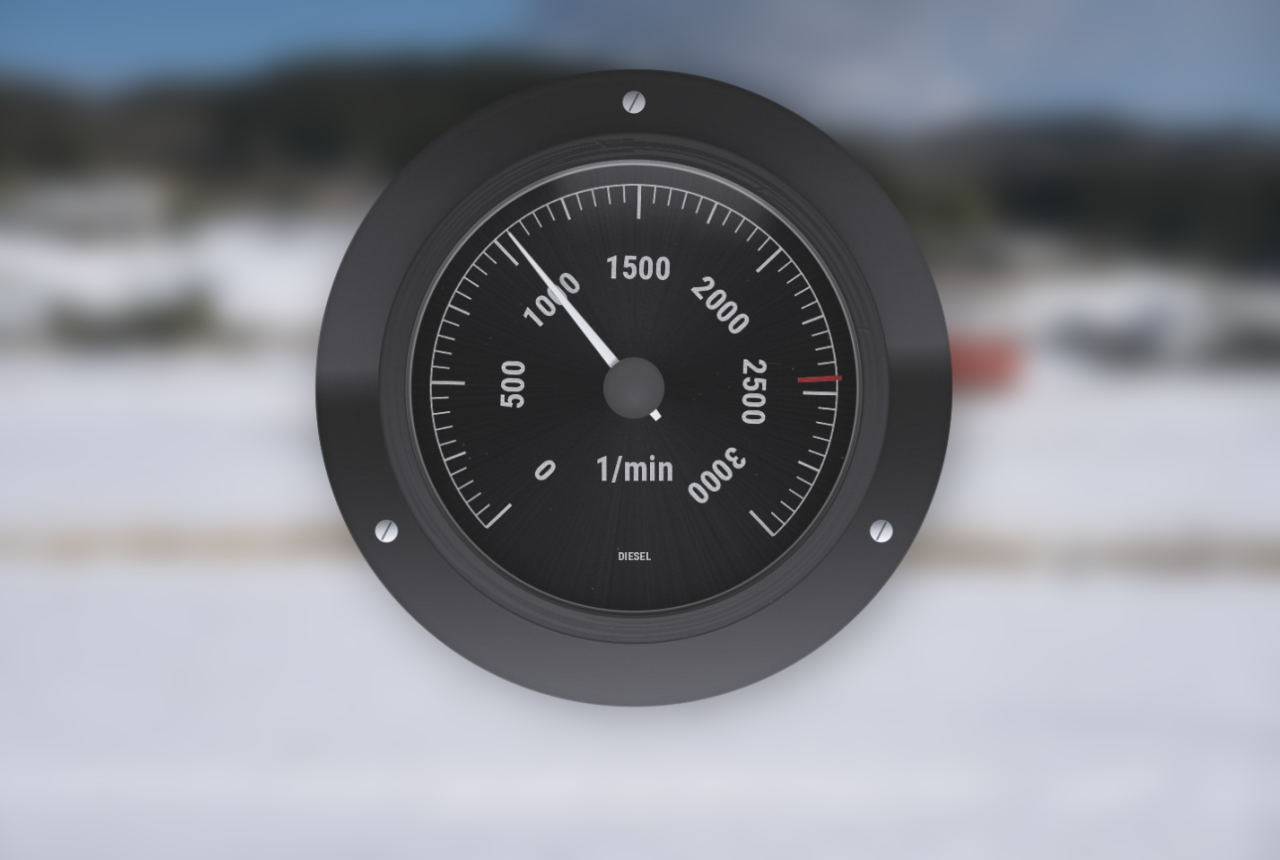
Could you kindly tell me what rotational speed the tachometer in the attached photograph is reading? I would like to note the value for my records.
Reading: 1050 rpm
